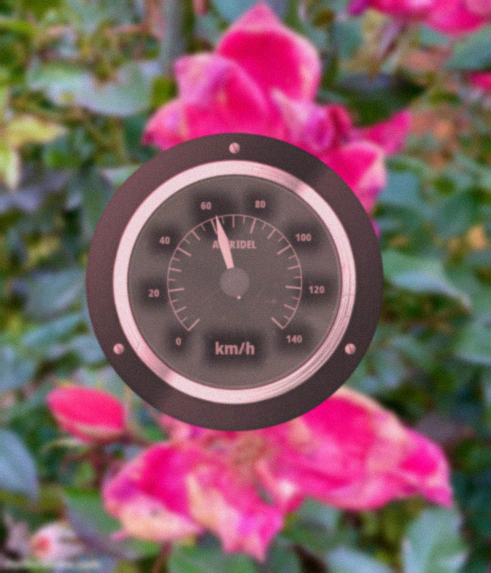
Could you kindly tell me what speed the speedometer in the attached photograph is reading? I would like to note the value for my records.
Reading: 62.5 km/h
